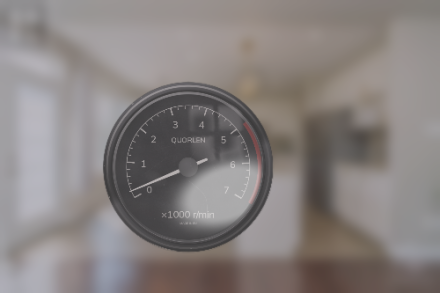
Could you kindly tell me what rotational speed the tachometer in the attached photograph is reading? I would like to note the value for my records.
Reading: 200 rpm
